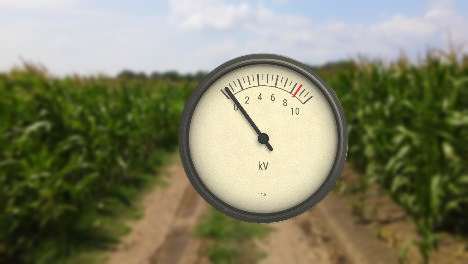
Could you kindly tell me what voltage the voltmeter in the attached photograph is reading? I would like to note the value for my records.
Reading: 0.5 kV
